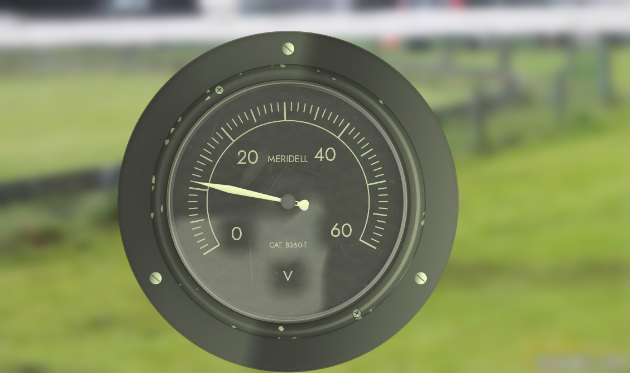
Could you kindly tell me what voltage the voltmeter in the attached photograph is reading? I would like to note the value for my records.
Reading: 11 V
